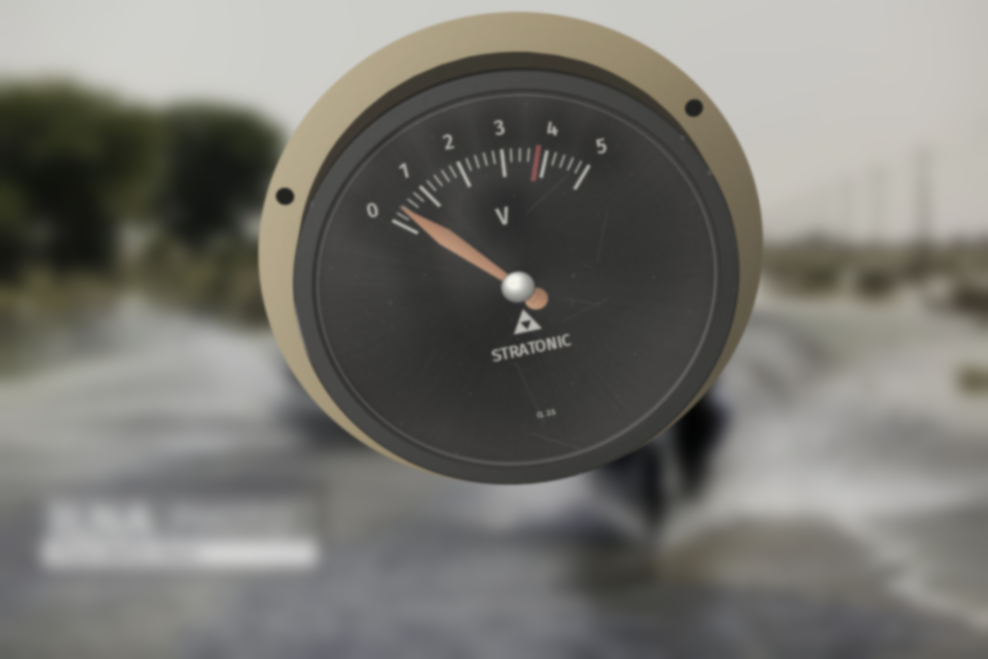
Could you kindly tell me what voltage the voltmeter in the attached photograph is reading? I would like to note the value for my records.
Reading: 0.4 V
